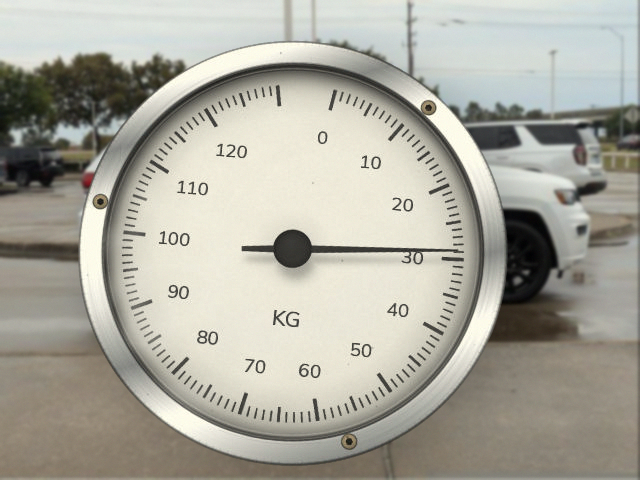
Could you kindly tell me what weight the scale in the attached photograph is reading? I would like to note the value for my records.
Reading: 29 kg
